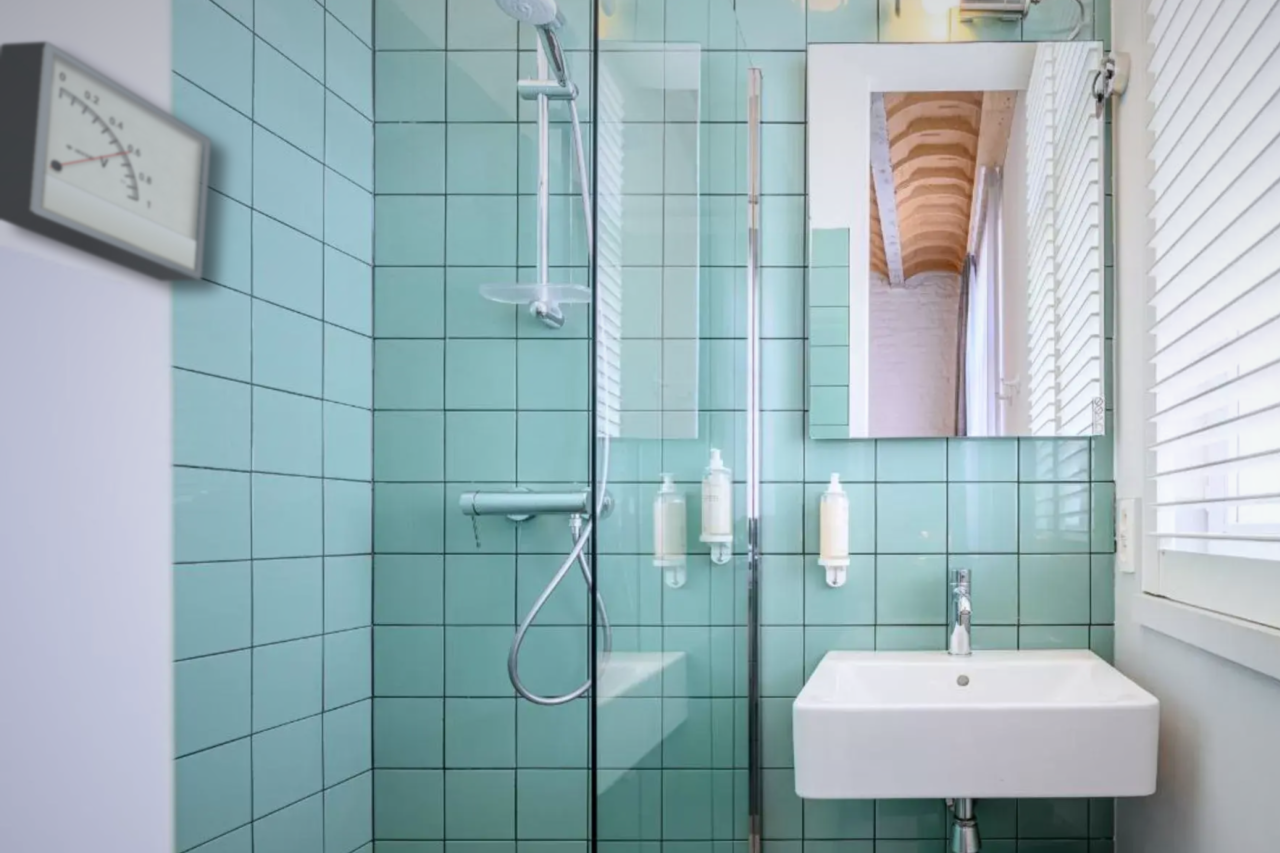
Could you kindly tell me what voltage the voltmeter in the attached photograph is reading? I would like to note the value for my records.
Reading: 0.6 V
